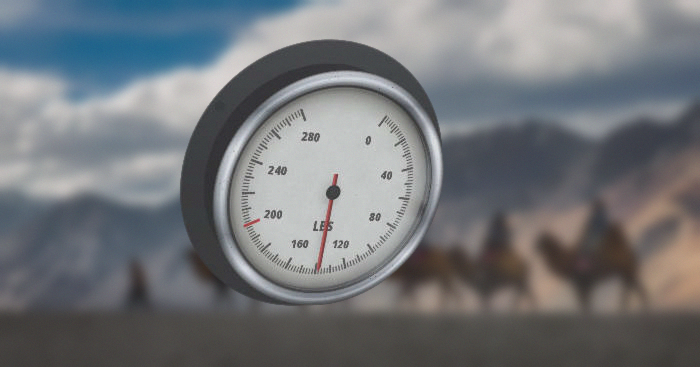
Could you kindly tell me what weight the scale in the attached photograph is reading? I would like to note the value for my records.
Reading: 140 lb
